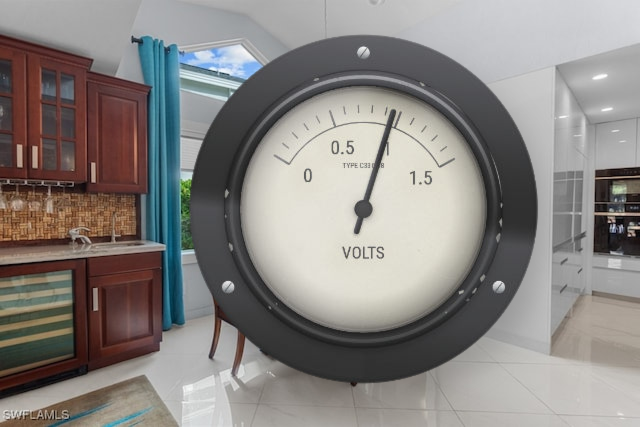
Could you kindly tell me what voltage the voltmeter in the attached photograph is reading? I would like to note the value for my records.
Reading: 0.95 V
